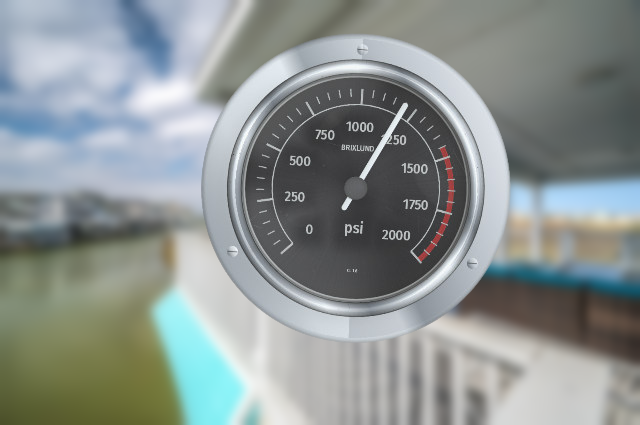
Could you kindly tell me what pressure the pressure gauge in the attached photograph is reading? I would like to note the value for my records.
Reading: 1200 psi
